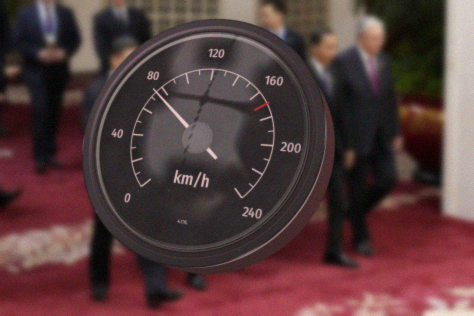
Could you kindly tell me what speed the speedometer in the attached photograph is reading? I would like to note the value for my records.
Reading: 75 km/h
